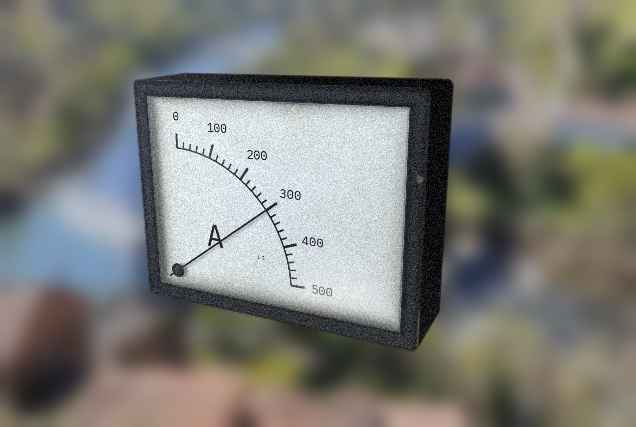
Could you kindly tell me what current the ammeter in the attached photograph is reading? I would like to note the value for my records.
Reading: 300 A
